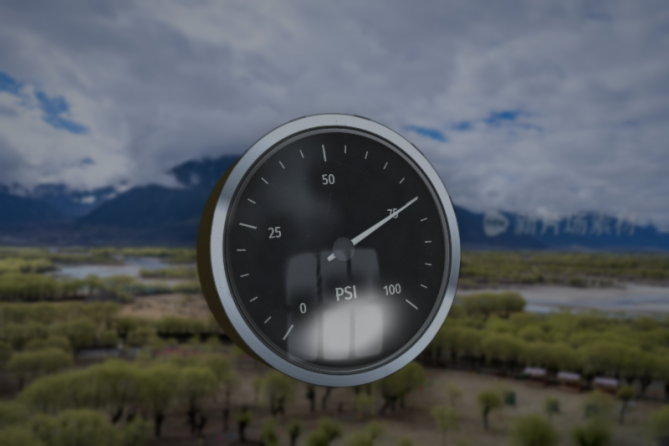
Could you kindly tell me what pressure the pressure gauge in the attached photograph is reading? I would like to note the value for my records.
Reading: 75 psi
